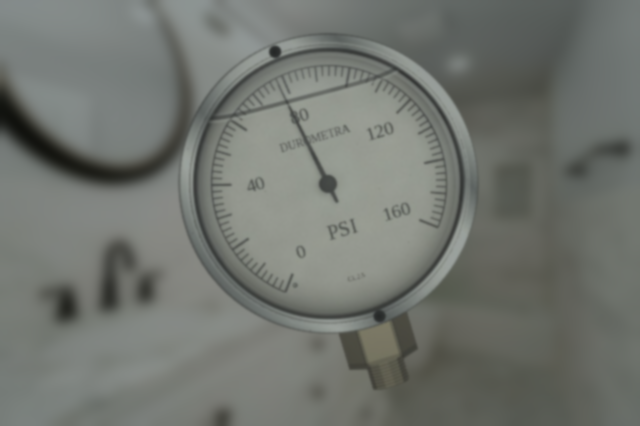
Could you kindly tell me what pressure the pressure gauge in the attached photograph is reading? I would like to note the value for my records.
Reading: 78 psi
